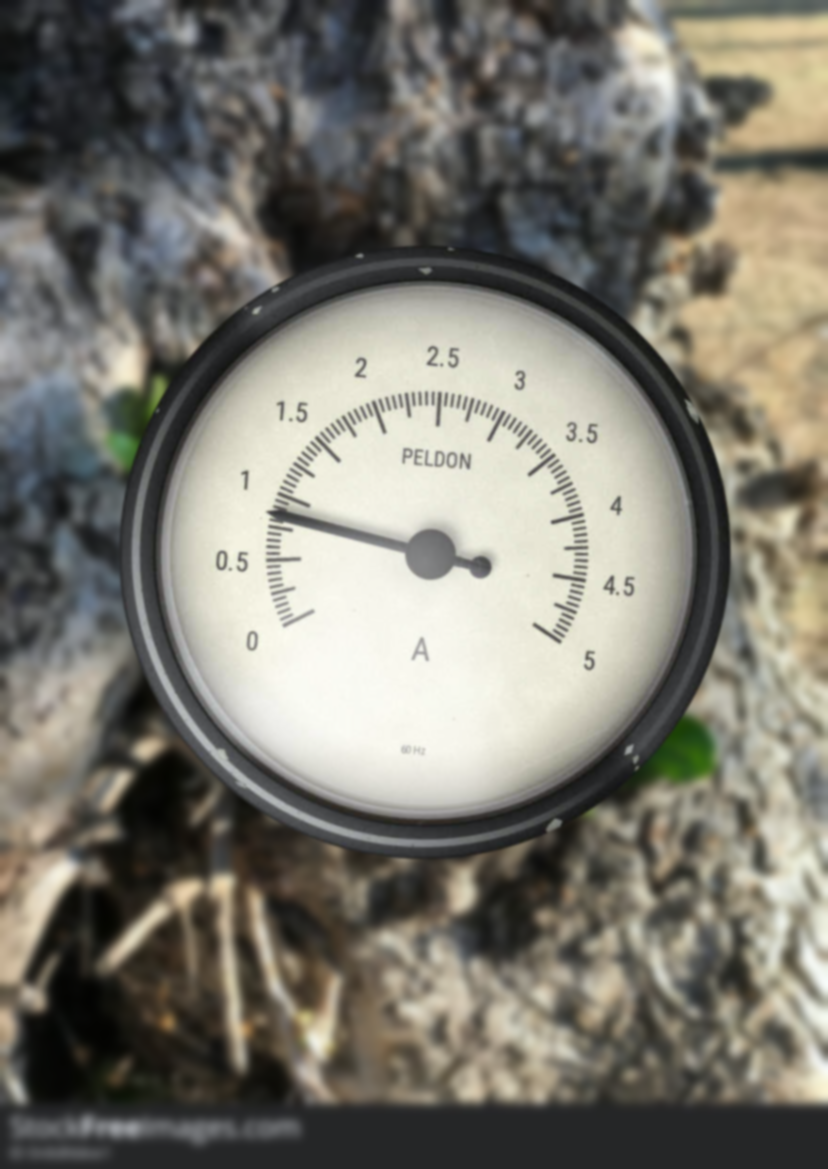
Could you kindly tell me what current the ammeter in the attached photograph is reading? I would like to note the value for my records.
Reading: 0.85 A
